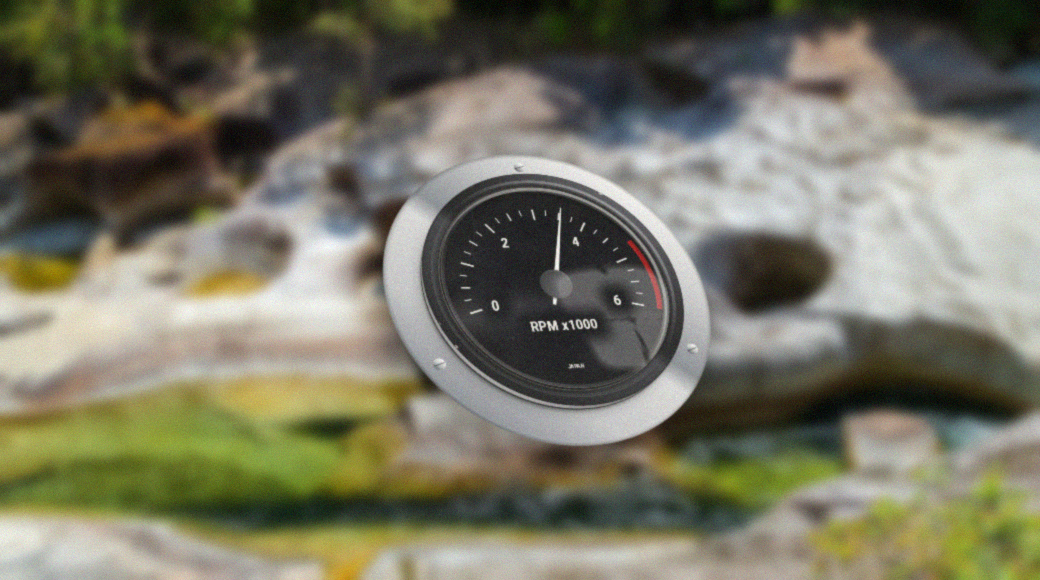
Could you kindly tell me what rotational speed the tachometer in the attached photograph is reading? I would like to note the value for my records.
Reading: 3500 rpm
